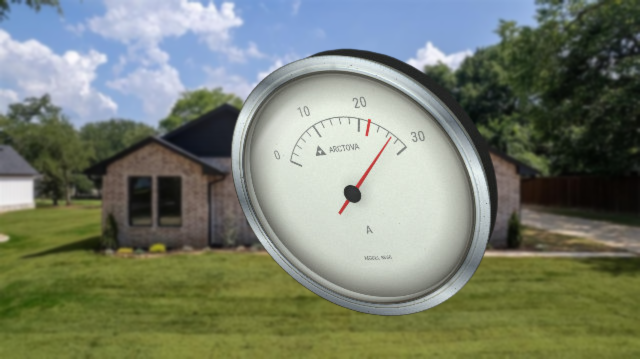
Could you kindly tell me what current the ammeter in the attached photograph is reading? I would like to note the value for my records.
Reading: 27 A
